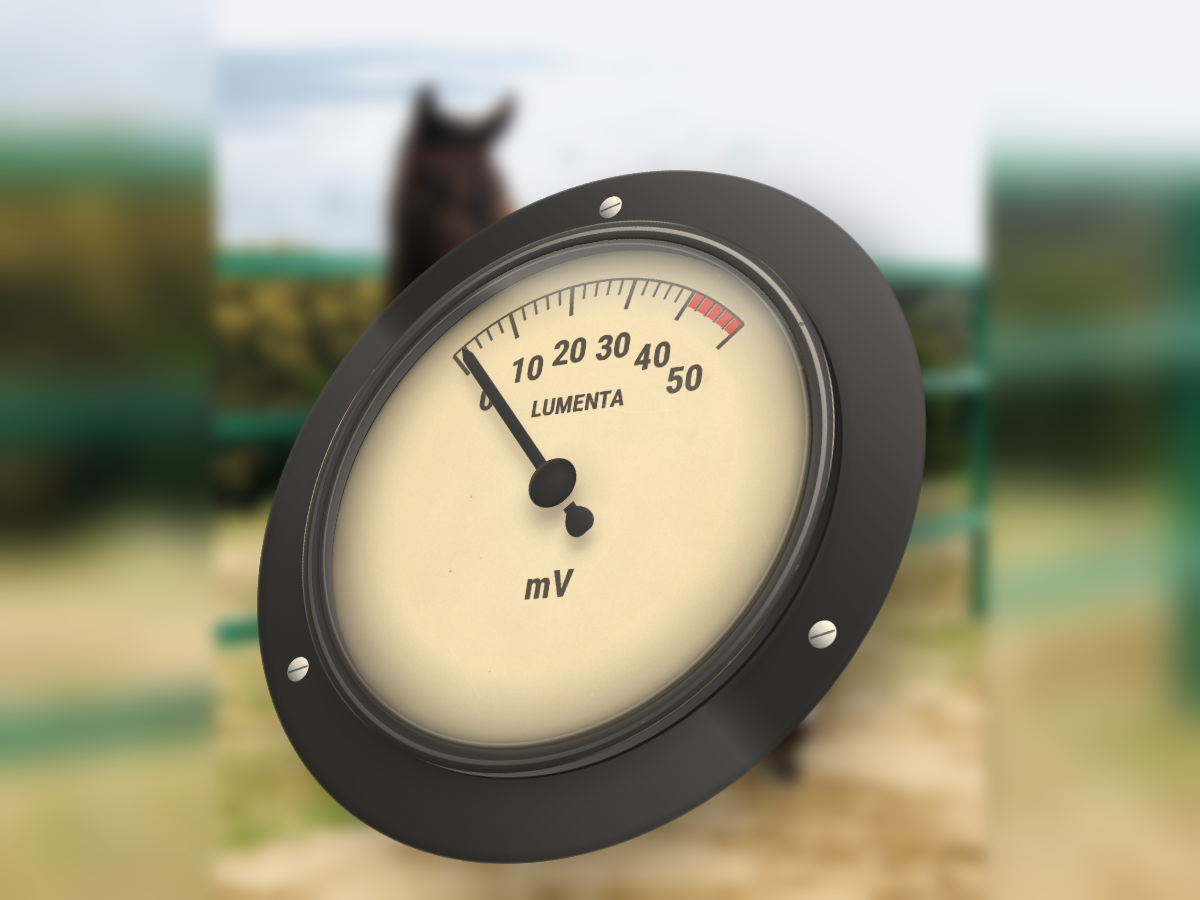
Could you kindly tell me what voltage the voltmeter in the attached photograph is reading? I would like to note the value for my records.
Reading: 2 mV
